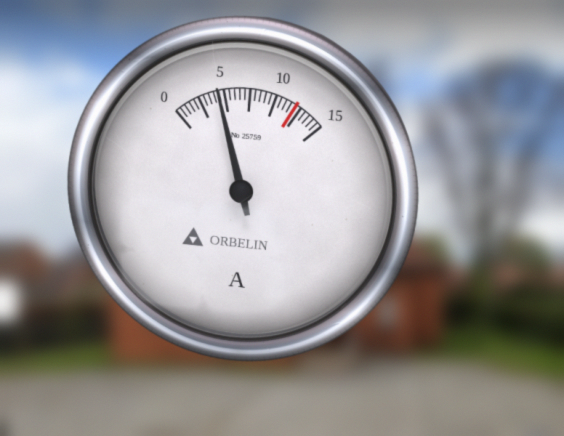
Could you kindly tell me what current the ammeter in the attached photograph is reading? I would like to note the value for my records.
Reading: 4.5 A
